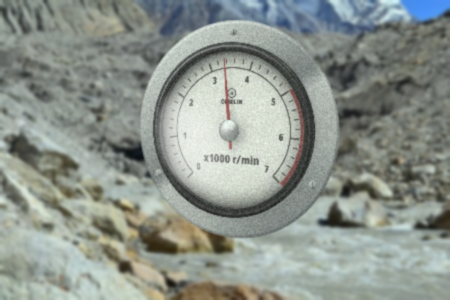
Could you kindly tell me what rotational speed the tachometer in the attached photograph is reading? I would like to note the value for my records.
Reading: 3400 rpm
